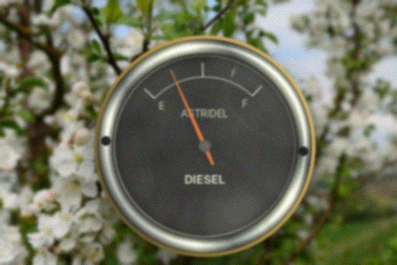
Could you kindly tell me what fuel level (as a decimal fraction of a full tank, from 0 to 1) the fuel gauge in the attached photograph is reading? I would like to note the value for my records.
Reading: 0.25
